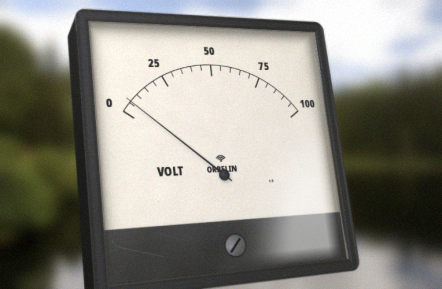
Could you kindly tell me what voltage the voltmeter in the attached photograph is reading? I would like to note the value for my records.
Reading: 5 V
